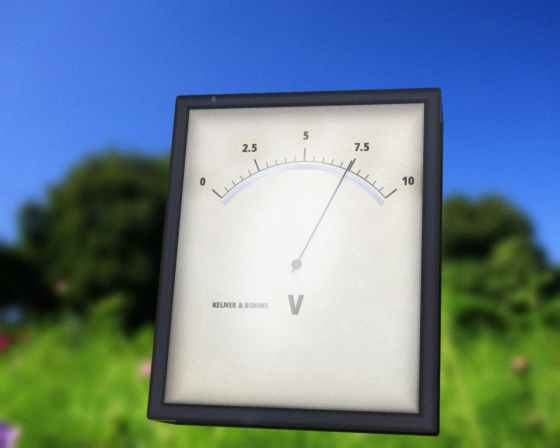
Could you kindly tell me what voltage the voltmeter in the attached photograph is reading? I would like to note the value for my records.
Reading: 7.5 V
